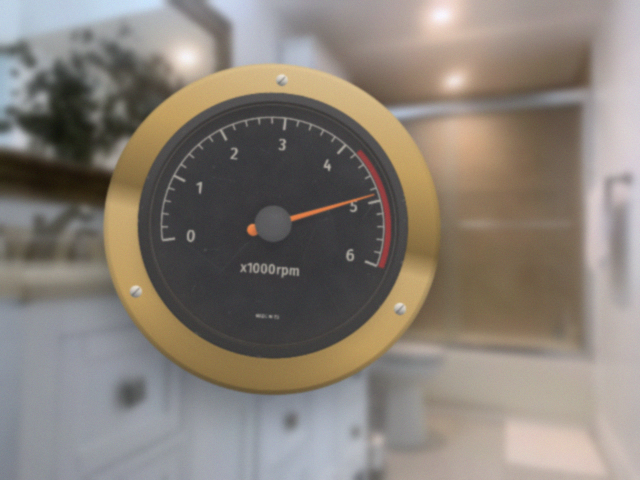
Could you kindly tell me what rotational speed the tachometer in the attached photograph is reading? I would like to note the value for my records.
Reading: 4900 rpm
